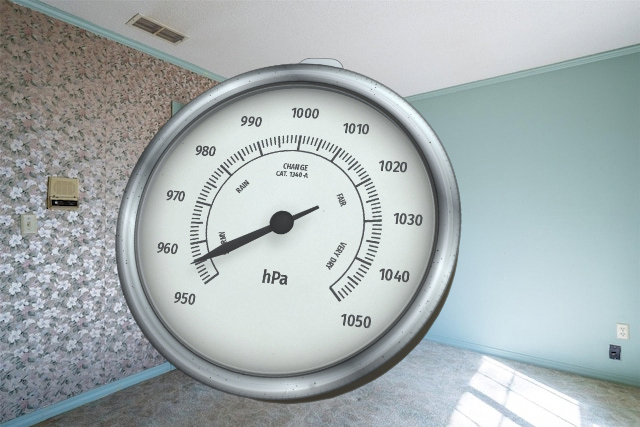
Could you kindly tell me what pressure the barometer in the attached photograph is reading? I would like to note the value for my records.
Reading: 955 hPa
